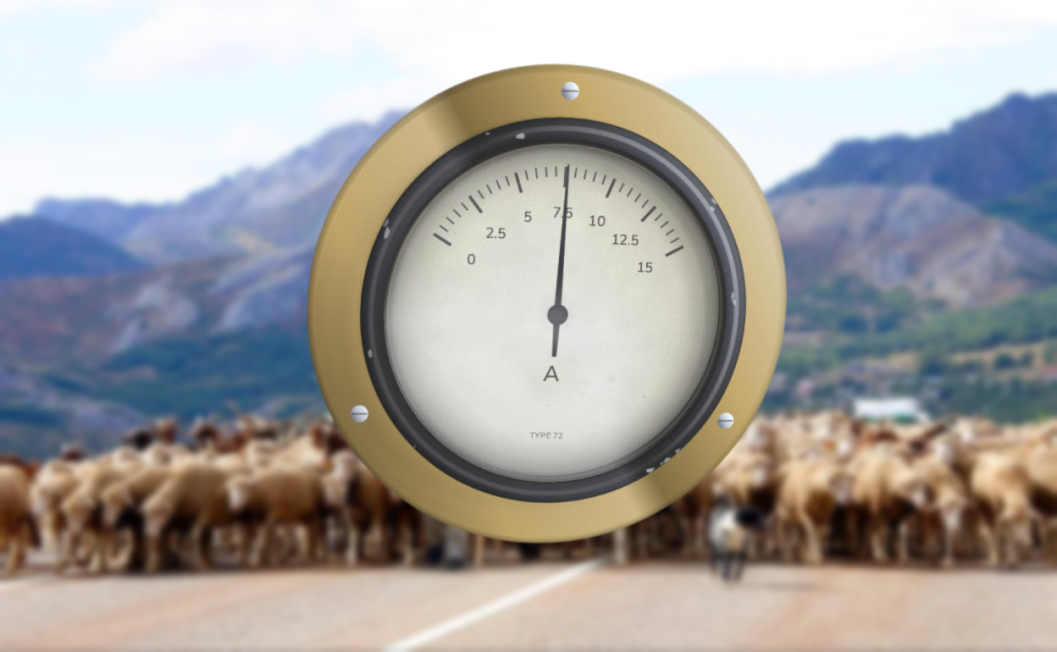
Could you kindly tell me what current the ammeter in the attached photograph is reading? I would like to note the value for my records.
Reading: 7.5 A
